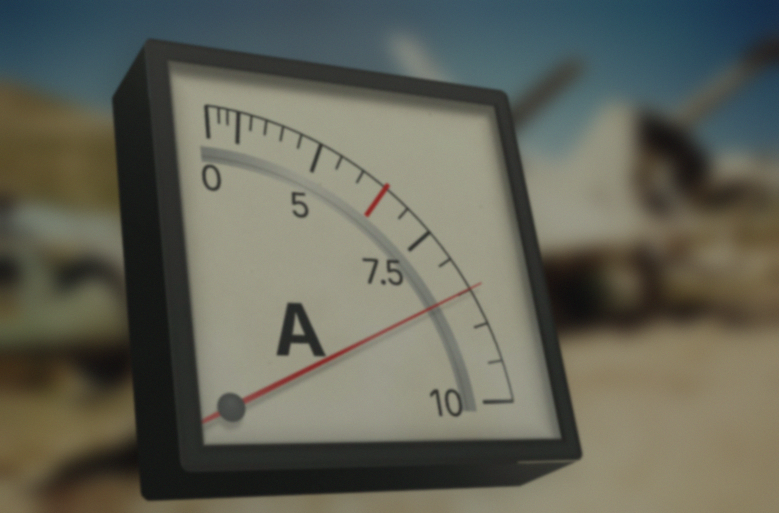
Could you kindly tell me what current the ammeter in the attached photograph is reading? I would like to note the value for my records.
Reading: 8.5 A
